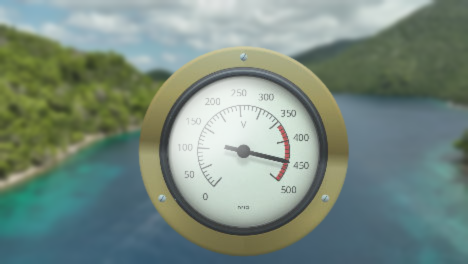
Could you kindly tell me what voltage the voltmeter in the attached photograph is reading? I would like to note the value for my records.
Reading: 450 V
